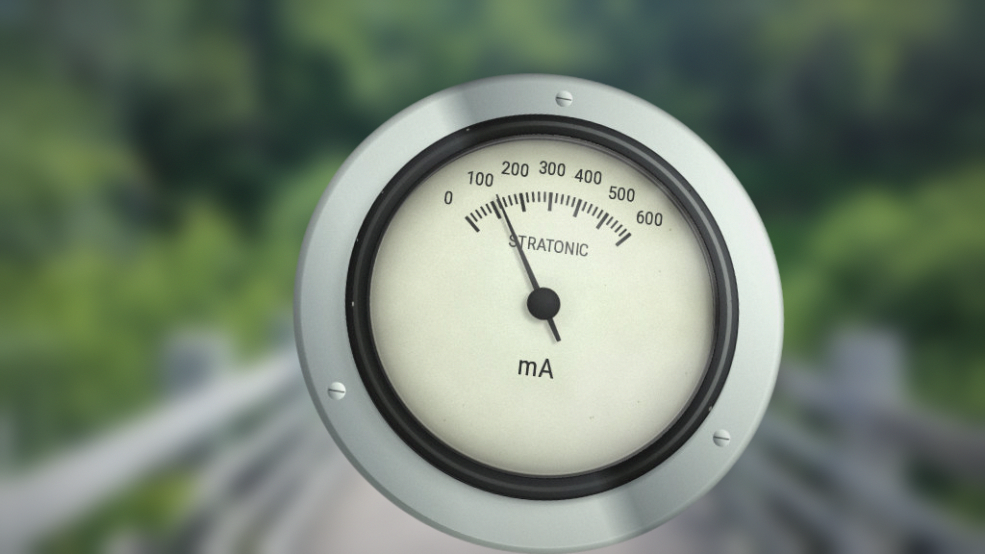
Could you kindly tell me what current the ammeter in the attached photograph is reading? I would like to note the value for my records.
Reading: 120 mA
